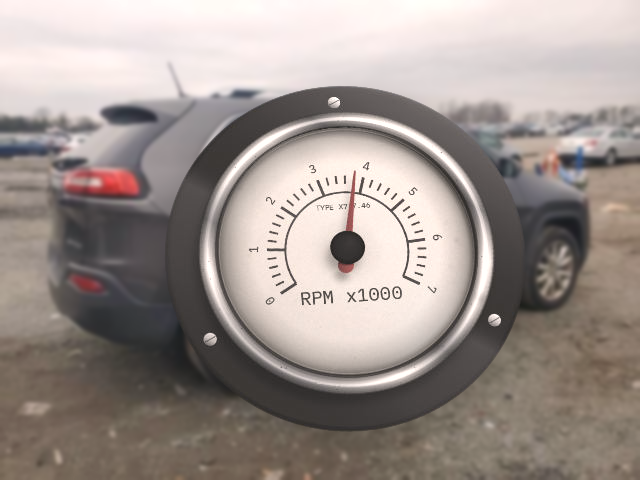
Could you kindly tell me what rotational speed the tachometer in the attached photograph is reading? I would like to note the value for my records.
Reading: 3800 rpm
